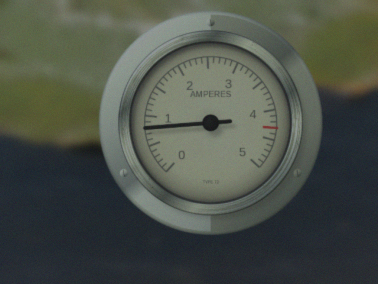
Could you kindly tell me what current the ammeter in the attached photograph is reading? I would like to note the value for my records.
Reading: 0.8 A
